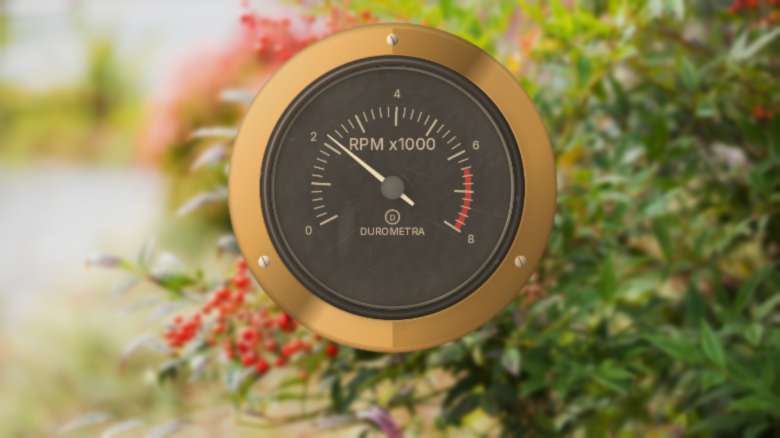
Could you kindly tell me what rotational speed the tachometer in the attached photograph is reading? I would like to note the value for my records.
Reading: 2200 rpm
